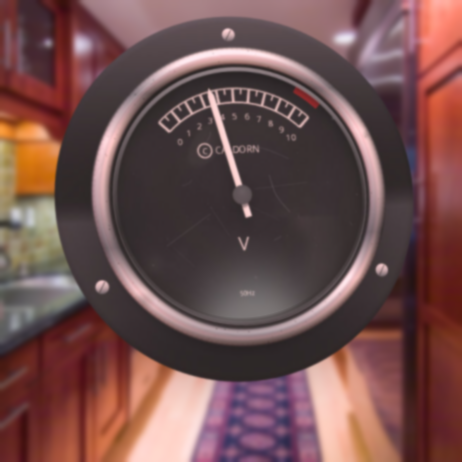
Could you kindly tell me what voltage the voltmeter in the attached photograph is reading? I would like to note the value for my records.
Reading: 3.5 V
